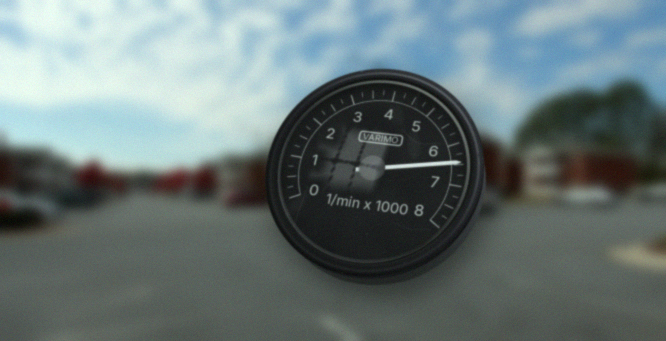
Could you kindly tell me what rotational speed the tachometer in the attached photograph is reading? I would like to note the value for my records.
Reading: 6500 rpm
